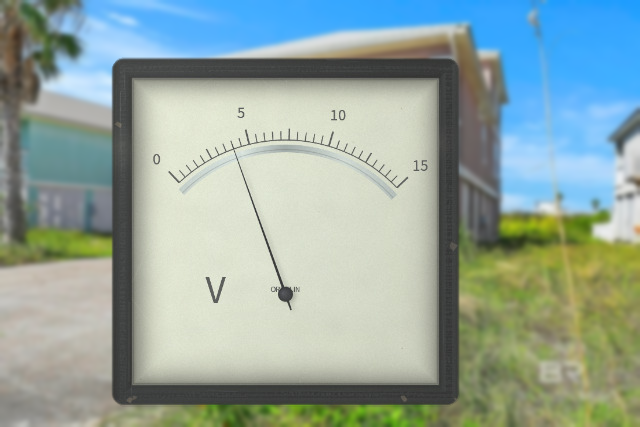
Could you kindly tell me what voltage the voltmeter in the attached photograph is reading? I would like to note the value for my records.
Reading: 4 V
